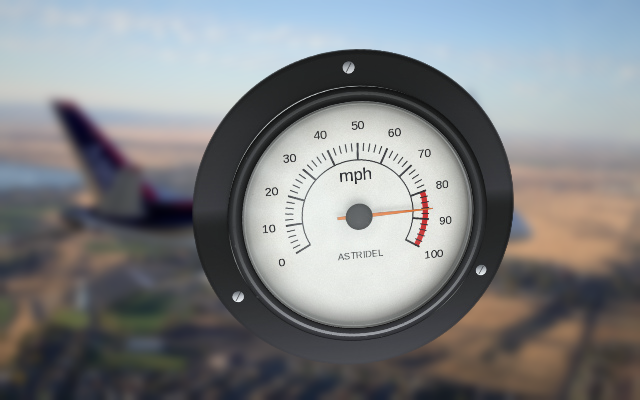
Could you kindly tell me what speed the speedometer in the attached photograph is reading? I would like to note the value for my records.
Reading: 86 mph
